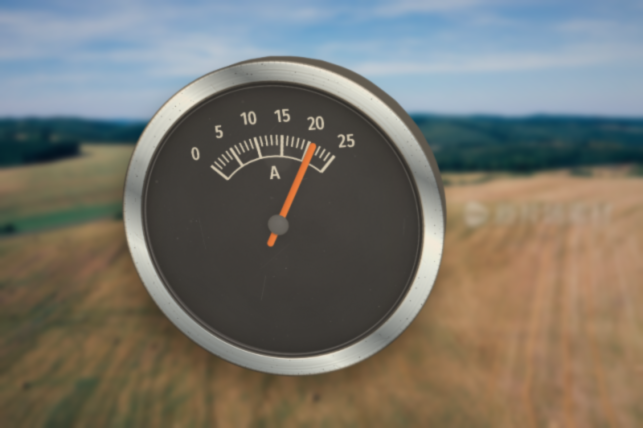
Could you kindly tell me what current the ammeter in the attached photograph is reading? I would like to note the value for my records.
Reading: 21 A
